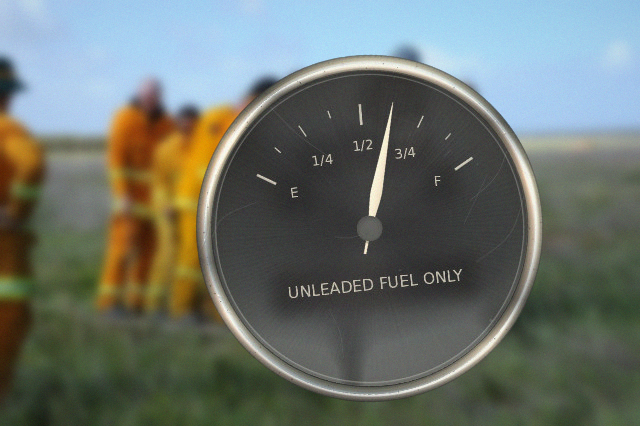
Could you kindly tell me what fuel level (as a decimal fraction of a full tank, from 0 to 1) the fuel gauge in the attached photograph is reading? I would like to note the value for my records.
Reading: 0.625
